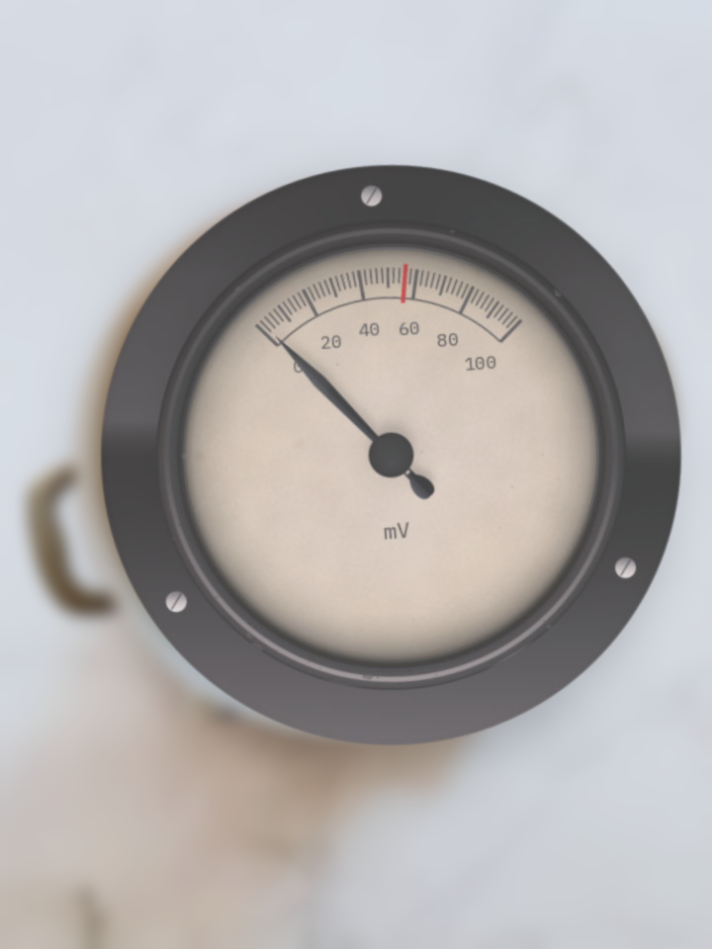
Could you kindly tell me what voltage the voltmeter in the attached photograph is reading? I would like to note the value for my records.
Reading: 2 mV
